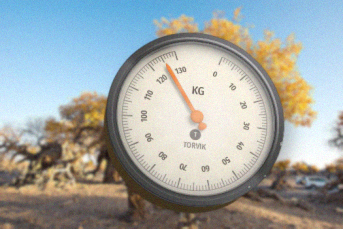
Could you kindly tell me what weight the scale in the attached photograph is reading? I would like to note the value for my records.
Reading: 125 kg
